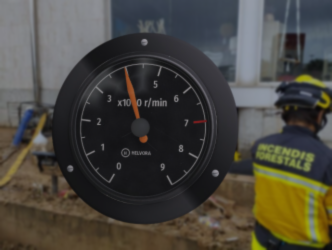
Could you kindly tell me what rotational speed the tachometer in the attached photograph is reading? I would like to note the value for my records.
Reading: 4000 rpm
